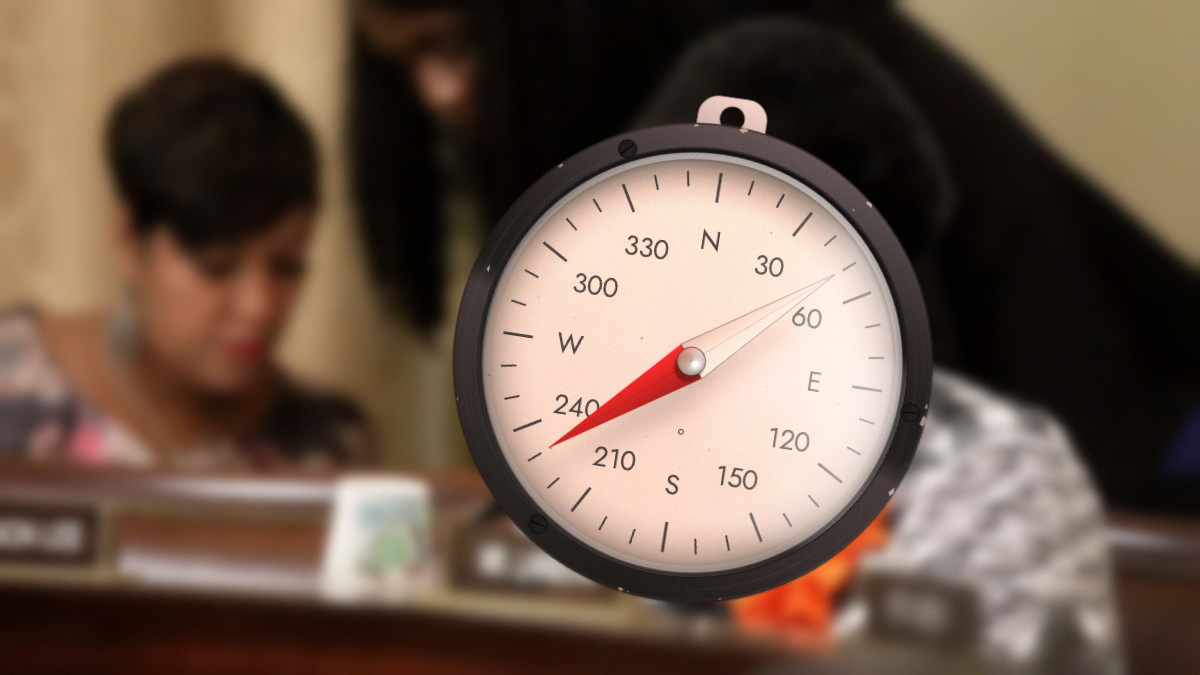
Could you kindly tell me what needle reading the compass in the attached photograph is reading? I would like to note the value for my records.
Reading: 230 °
